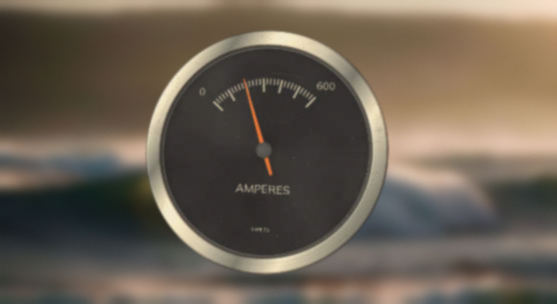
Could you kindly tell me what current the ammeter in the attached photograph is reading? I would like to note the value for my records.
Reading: 200 A
